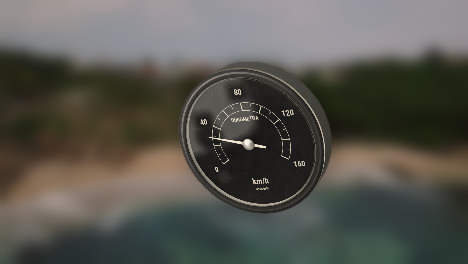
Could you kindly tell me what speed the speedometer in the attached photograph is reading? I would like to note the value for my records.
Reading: 30 km/h
